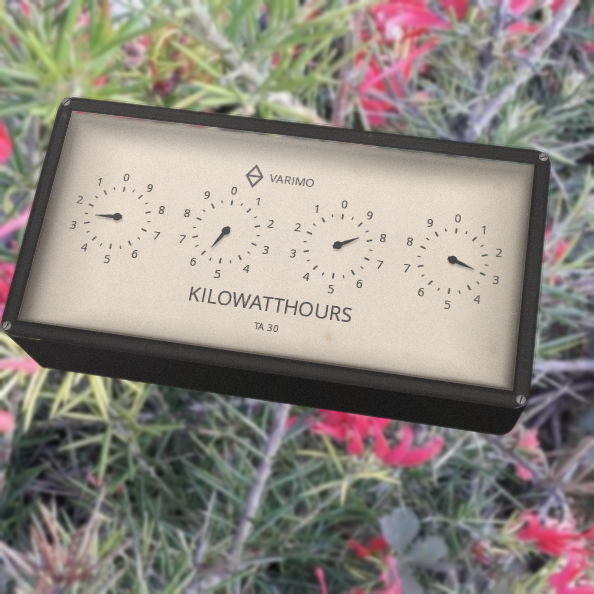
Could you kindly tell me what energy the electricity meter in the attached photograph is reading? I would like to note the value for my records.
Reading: 2583 kWh
